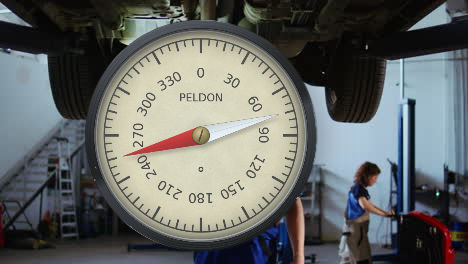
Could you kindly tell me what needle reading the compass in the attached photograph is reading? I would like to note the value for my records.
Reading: 255 °
